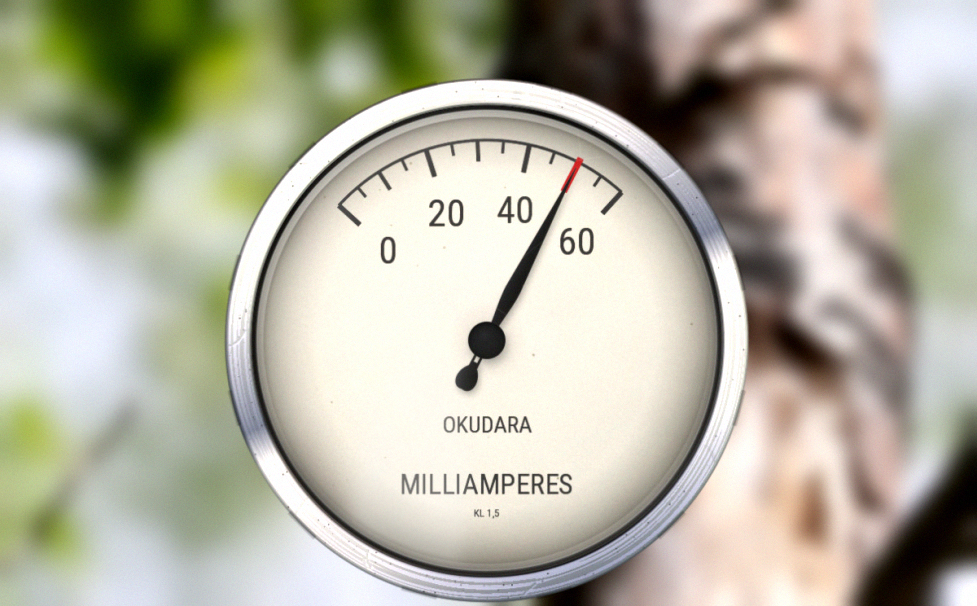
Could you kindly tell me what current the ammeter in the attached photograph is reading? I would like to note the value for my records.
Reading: 50 mA
